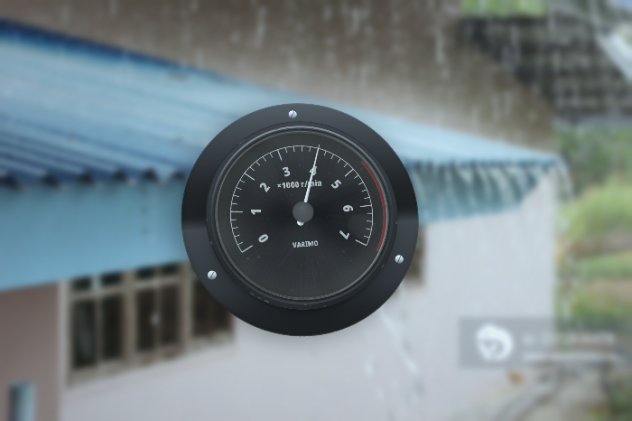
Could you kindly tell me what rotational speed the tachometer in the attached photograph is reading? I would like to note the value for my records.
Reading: 4000 rpm
